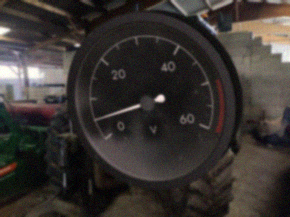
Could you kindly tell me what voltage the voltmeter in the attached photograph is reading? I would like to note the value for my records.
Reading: 5 V
